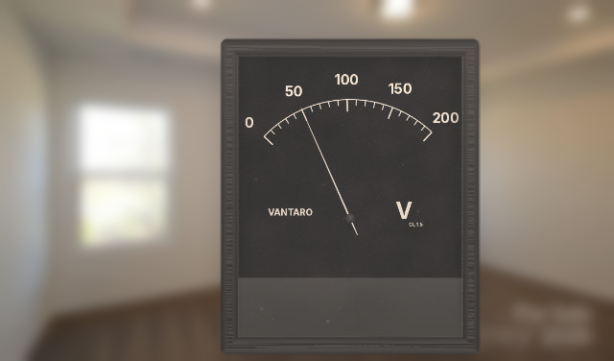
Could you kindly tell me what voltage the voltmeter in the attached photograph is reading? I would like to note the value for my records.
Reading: 50 V
